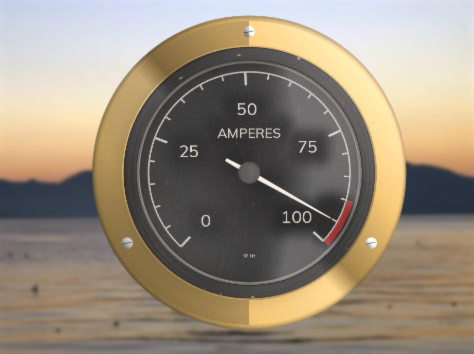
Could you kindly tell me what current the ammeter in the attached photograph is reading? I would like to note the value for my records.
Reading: 95 A
